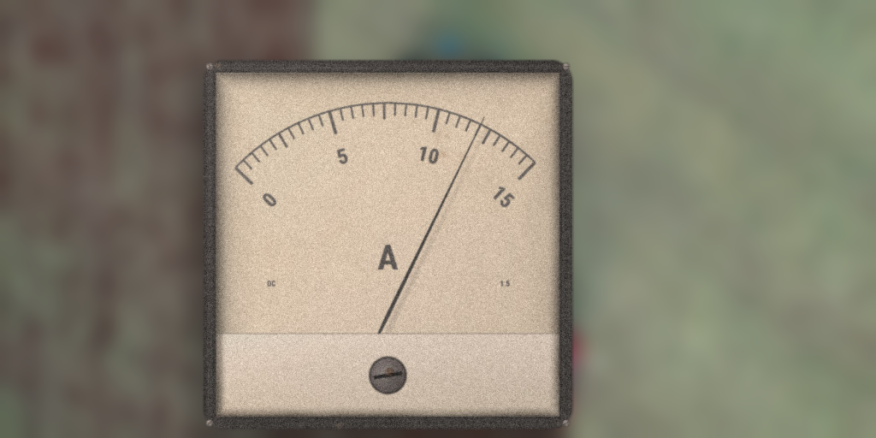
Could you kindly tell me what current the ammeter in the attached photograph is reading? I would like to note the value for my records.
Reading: 12 A
